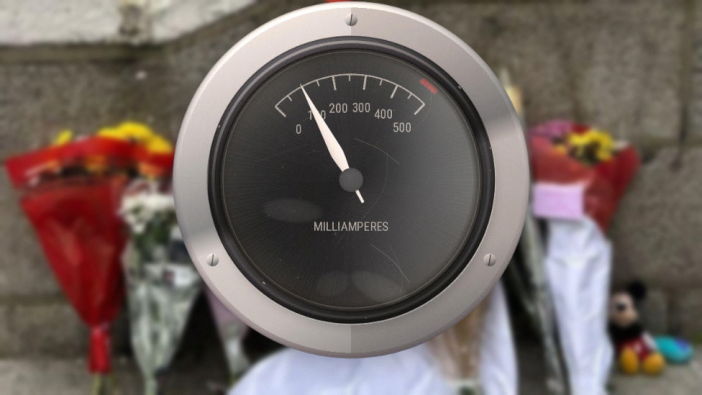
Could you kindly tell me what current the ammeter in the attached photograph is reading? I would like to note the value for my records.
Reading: 100 mA
